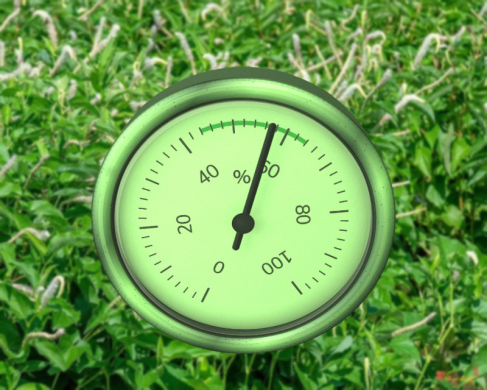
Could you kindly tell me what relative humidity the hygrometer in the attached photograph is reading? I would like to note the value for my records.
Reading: 57 %
